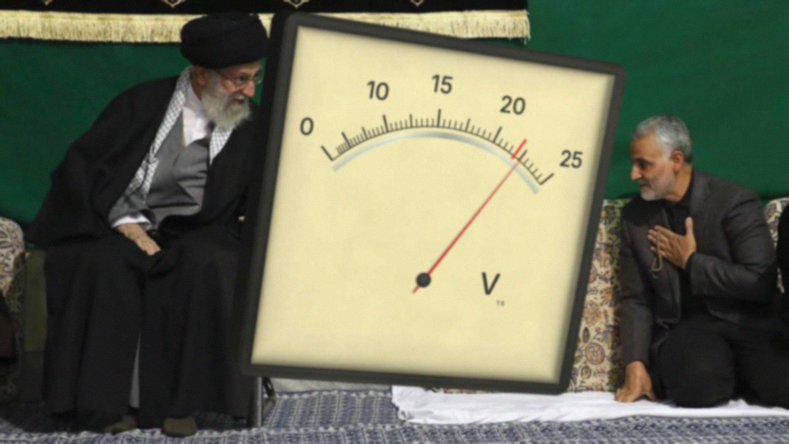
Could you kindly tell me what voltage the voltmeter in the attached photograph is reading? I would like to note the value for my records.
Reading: 22.5 V
